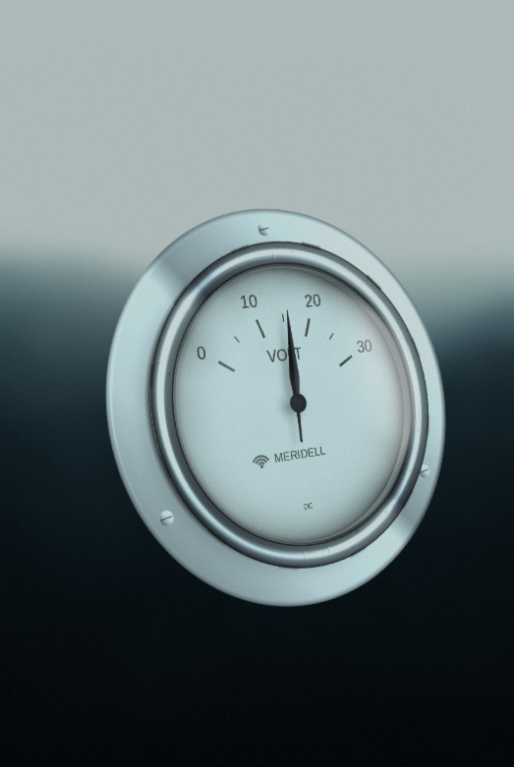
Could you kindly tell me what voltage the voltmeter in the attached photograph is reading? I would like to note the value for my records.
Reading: 15 V
